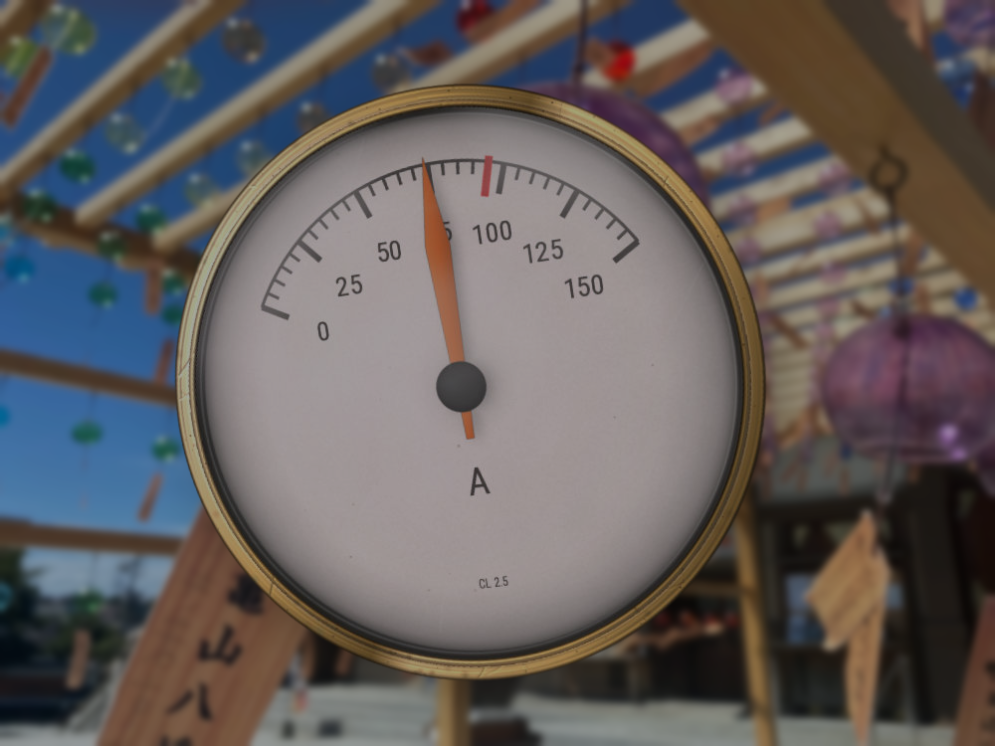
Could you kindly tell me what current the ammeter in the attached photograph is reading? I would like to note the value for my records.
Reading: 75 A
